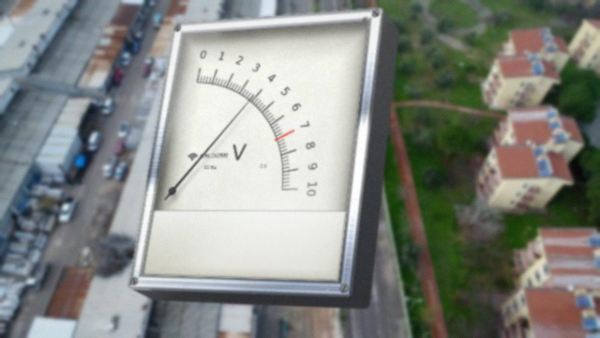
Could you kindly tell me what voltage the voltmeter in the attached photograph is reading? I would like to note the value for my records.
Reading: 4 V
